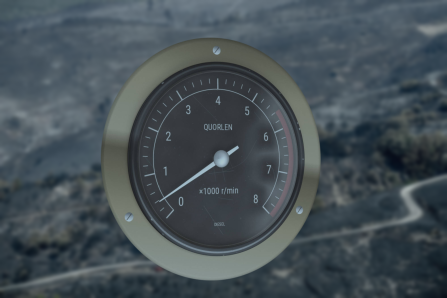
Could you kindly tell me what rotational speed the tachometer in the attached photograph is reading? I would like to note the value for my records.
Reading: 400 rpm
